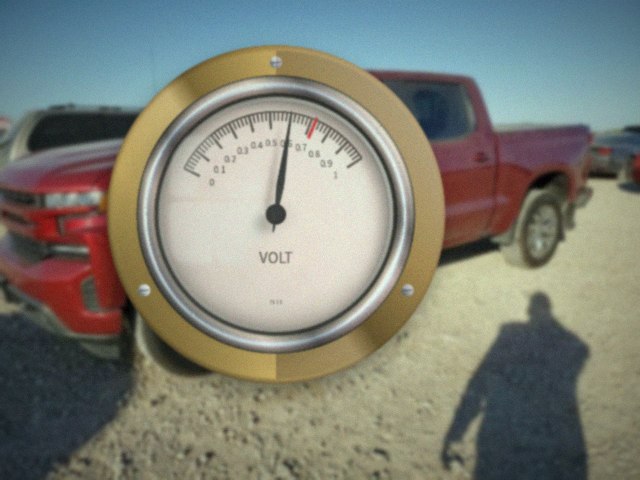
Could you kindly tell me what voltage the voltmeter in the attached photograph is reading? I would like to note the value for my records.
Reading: 0.6 V
